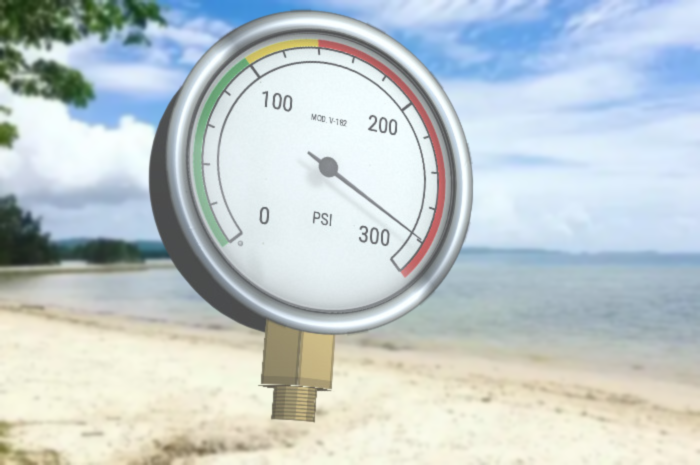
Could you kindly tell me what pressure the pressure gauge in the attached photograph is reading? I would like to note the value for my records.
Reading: 280 psi
